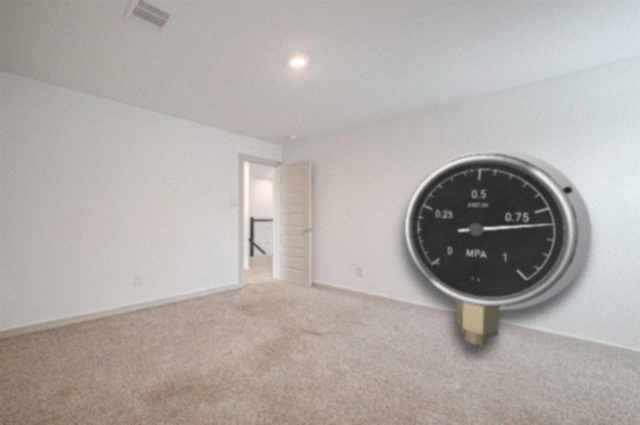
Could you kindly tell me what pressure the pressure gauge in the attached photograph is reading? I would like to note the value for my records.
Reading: 0.8 MPa
